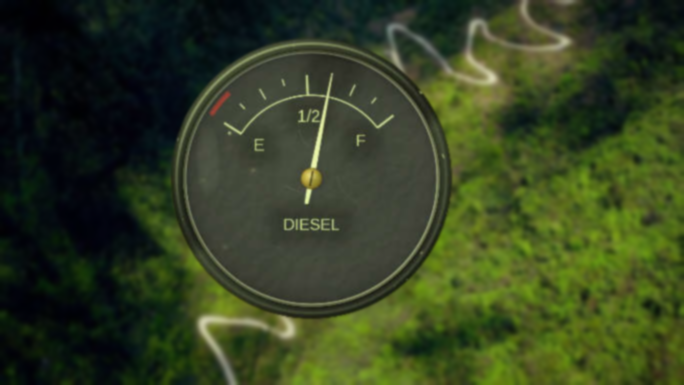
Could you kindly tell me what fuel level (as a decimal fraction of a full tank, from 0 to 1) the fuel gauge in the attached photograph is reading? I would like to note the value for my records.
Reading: 0.625
